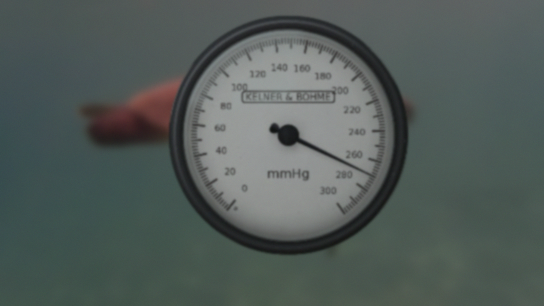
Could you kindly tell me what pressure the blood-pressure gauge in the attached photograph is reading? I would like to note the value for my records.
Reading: 270 mmHg
